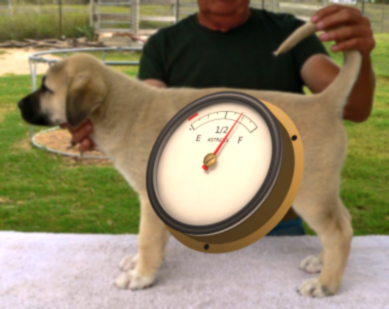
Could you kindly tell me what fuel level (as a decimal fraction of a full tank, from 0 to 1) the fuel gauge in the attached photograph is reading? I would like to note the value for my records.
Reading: 0.75
